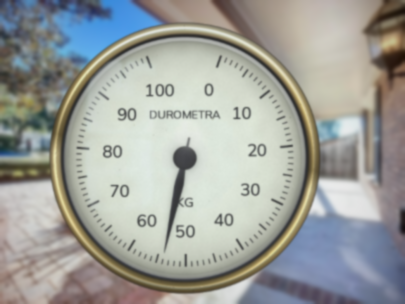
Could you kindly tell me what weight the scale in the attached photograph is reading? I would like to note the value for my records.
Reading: 54 kg
